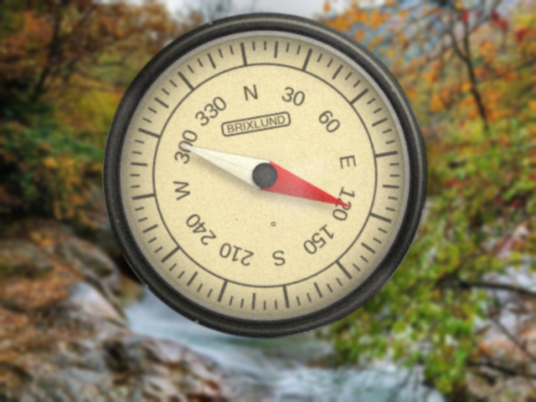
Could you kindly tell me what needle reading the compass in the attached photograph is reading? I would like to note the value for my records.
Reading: 120 °
